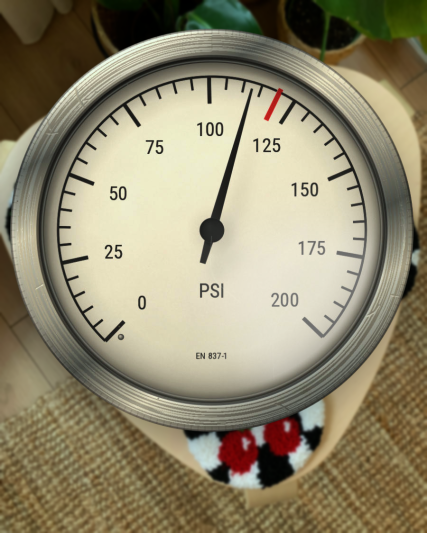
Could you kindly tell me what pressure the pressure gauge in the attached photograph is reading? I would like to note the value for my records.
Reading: 112.5 psi
